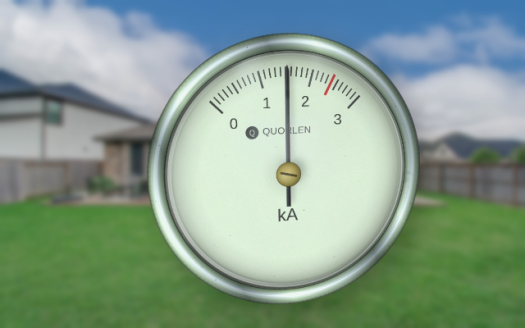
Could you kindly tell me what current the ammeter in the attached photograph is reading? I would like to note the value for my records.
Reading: 1.5 kA
